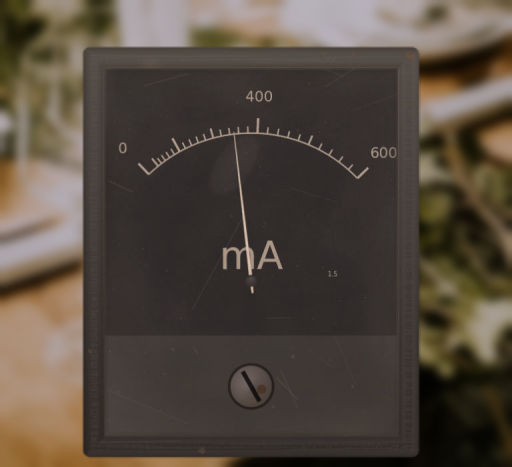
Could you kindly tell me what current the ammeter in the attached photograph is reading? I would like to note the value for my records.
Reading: 350 mA
